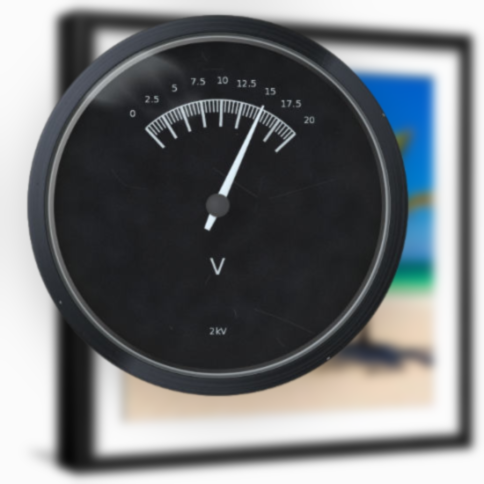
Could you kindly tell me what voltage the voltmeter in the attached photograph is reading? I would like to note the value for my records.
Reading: 15 V
